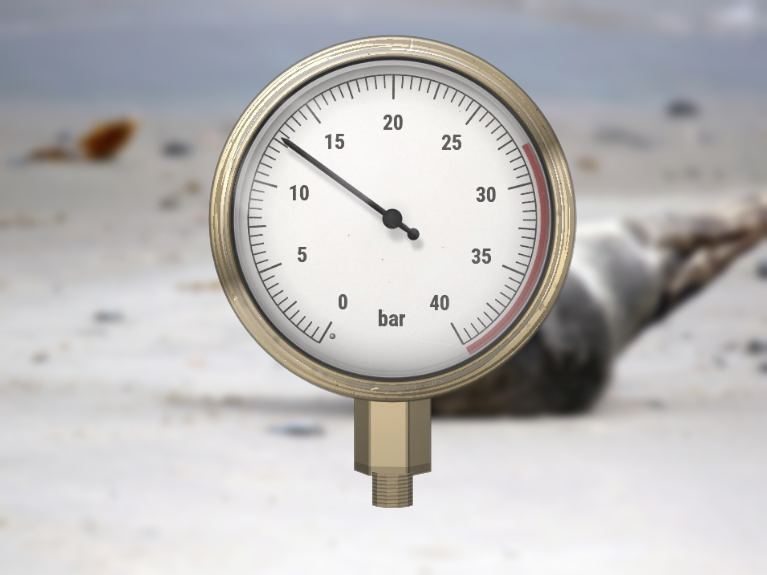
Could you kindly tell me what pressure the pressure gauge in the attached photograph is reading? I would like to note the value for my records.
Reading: 12.75 bar
